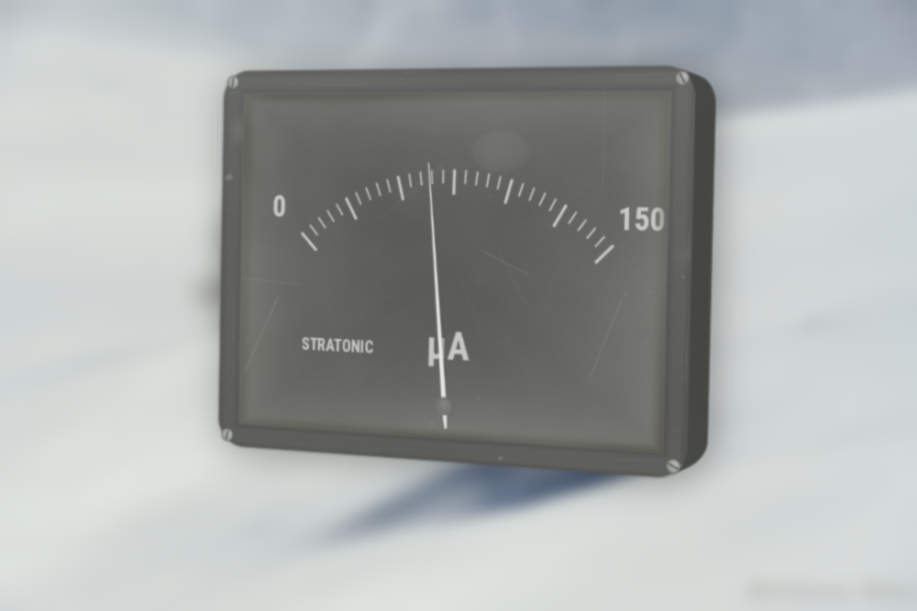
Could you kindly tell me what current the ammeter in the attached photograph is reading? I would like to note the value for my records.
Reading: 65 µA
